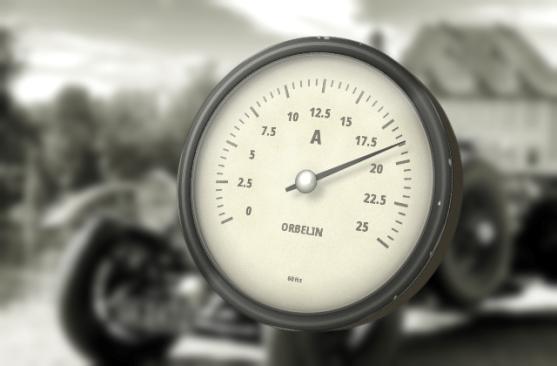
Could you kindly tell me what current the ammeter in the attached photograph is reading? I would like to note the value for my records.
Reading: 19 A
